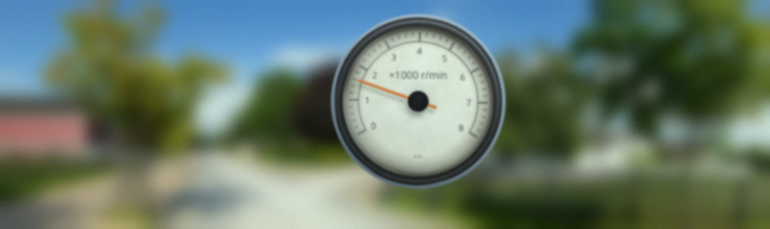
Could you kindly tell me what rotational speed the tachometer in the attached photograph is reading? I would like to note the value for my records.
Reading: 1600 rpm
